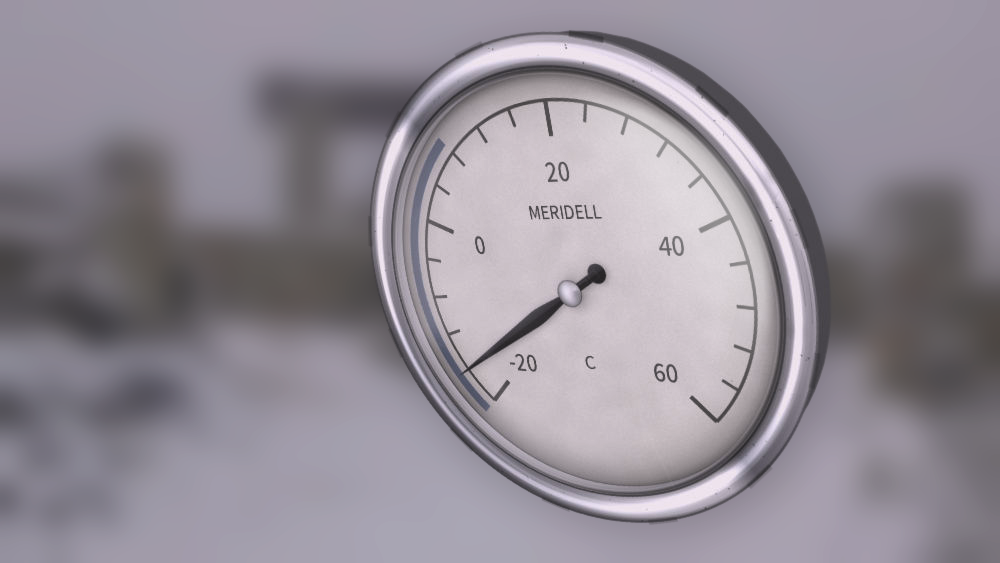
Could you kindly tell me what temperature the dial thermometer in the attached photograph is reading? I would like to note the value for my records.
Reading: -16 °C
